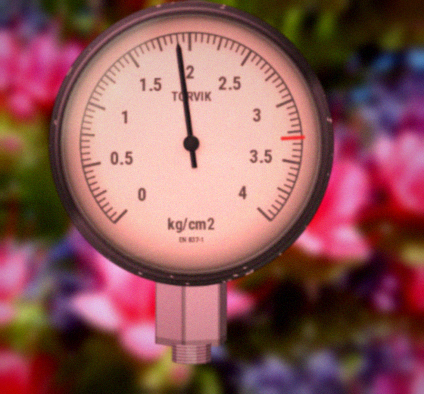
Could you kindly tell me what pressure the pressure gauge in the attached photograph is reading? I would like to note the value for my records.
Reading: 1.9 kg/cm²
